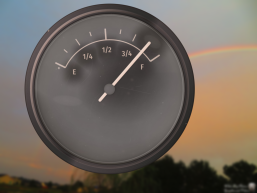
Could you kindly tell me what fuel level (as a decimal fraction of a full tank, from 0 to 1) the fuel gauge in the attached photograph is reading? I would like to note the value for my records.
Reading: 0.875
